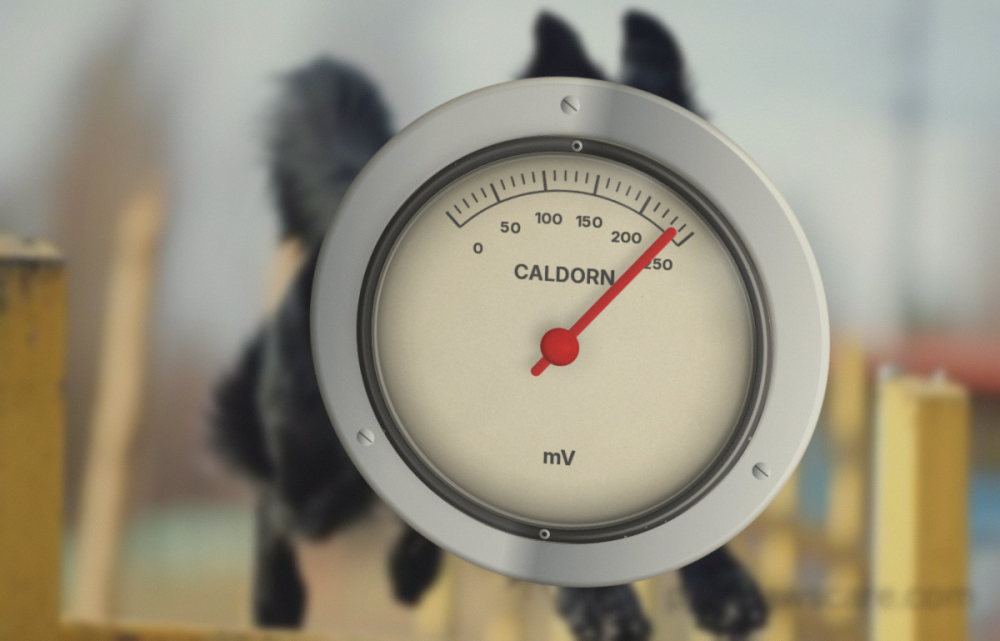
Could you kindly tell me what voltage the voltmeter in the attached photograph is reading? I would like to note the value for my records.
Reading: 235 mV
